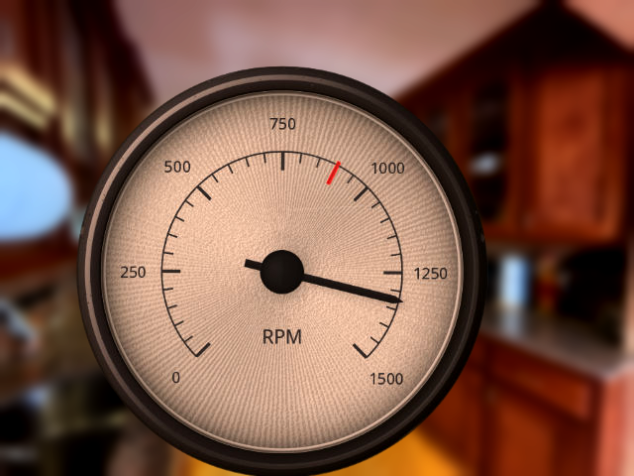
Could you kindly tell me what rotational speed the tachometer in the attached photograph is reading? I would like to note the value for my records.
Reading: 1325 rpm
